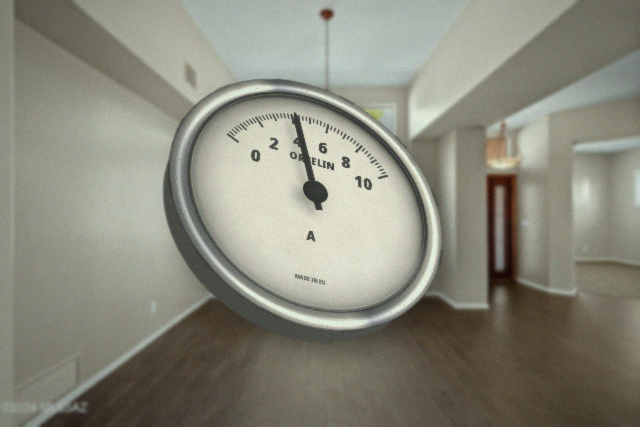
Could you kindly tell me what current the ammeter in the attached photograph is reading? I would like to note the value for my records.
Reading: 4 A
